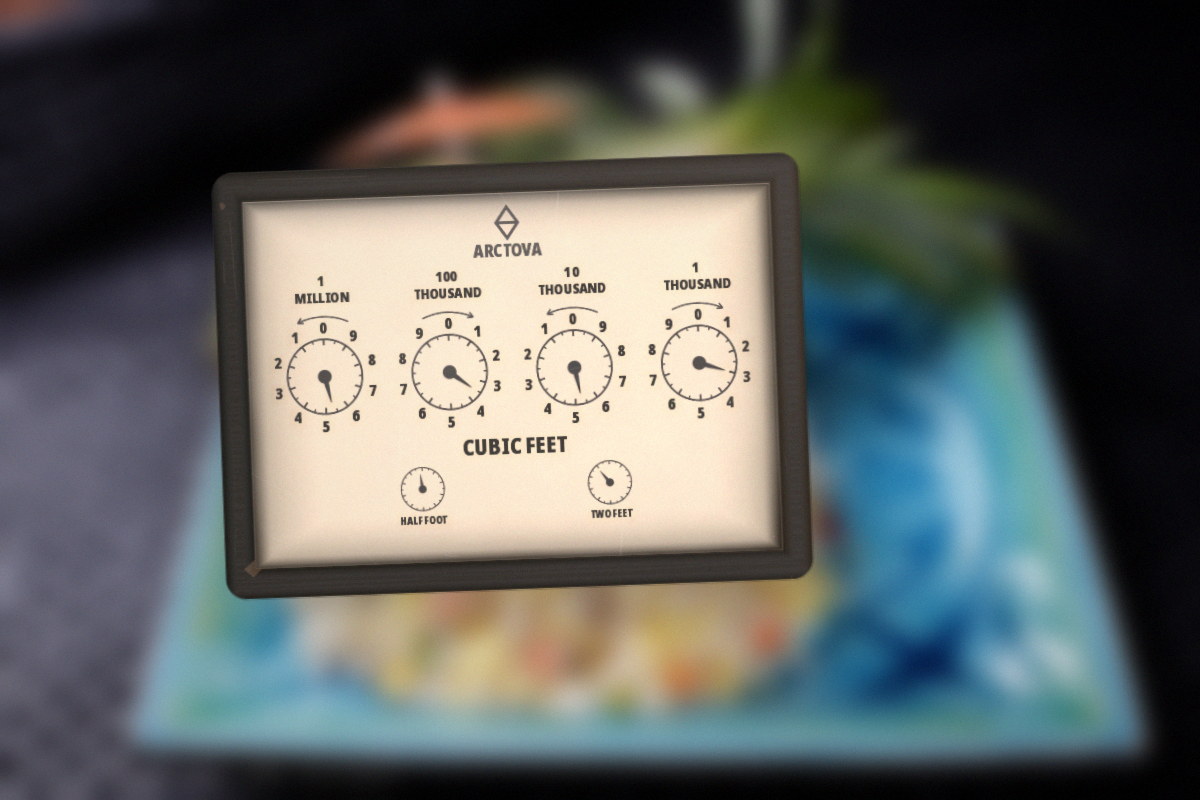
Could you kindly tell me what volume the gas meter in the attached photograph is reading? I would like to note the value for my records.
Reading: 535300 ft³
